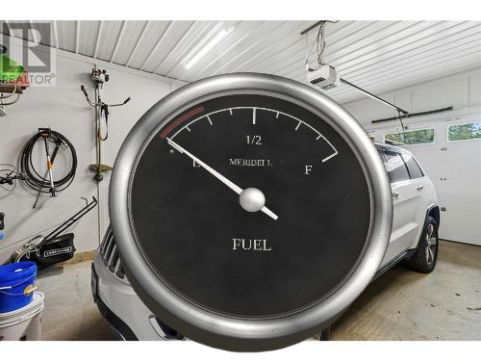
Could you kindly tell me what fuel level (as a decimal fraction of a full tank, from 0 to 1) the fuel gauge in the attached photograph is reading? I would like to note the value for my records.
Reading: 0
